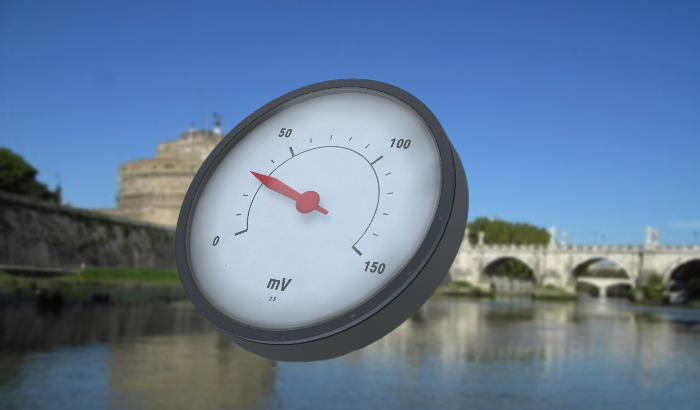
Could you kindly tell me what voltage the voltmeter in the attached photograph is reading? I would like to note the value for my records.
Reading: 30 mV
